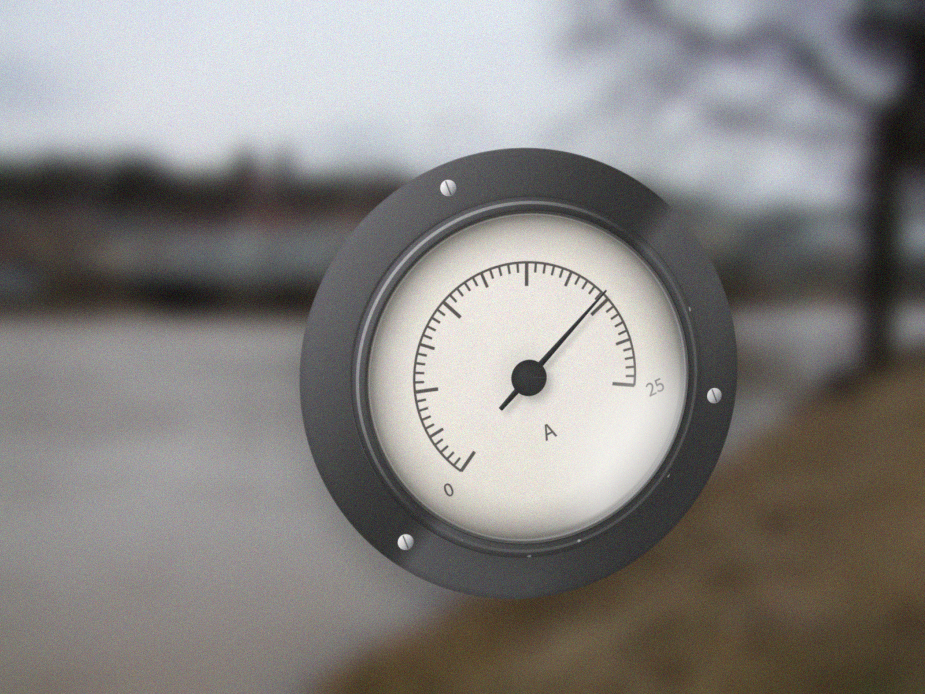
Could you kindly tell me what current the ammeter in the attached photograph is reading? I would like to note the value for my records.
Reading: 19.5 A
